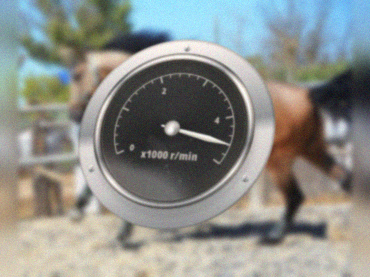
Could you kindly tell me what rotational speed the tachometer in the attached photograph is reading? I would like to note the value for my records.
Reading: 4600 rpm
